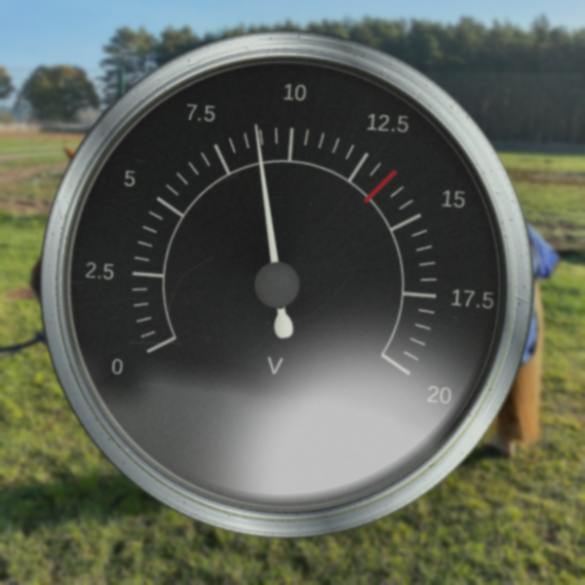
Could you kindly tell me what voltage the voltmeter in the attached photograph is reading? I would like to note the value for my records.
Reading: 9 V
